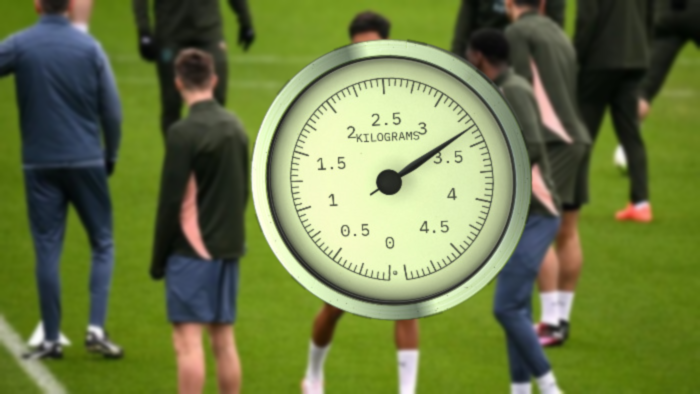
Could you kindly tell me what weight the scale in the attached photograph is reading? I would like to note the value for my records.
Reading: 3.35 kg
